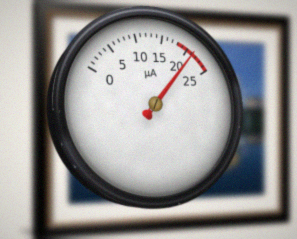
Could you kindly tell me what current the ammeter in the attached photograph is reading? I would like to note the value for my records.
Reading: 21 µA
